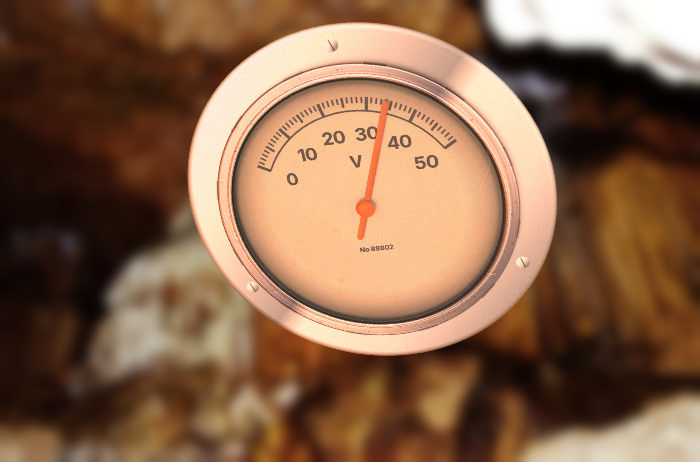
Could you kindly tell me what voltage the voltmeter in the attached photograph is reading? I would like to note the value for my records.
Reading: 34 V
